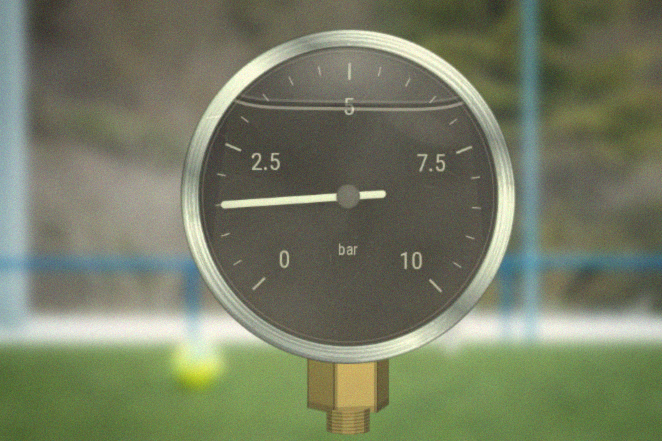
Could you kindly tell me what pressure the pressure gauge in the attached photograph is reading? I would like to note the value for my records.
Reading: 1.5 bar
